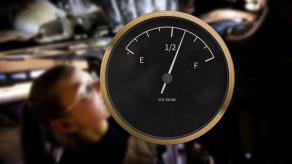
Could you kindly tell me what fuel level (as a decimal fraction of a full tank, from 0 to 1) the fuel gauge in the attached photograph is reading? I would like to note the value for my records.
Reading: 0.625
